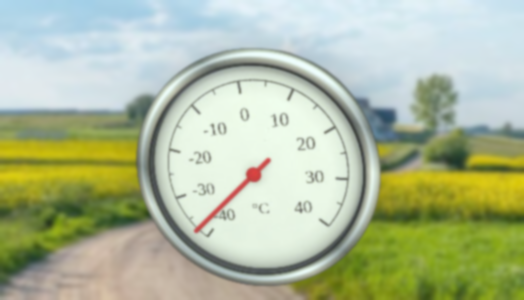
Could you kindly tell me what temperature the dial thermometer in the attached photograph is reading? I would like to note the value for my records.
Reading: -37.5 °C
